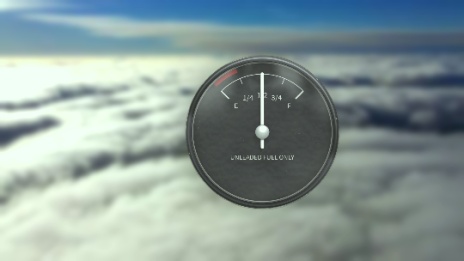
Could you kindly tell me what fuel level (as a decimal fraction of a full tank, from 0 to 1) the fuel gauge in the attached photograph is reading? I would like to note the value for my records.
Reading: 0.5
